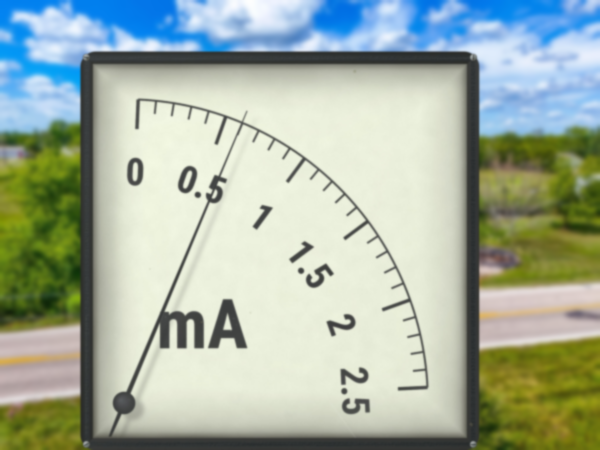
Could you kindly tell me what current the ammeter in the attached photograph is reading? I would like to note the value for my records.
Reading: 0.6 mA
